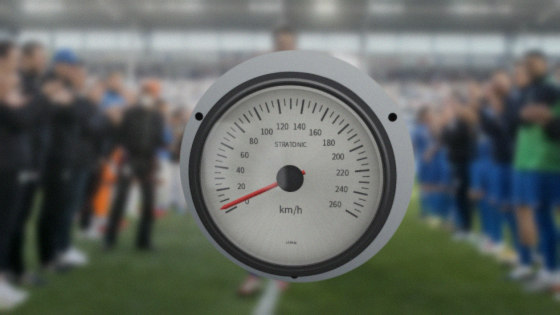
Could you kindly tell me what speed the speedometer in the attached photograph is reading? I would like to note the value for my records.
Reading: 5 km/h
